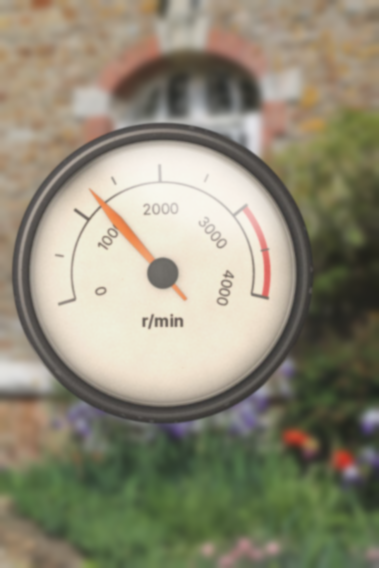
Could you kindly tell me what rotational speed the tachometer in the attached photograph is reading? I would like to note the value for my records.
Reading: 1250 rpm
